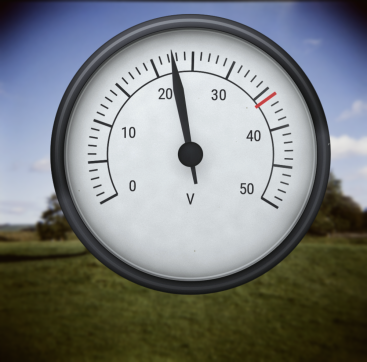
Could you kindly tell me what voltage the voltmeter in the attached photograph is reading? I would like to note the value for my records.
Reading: 22.5 V
